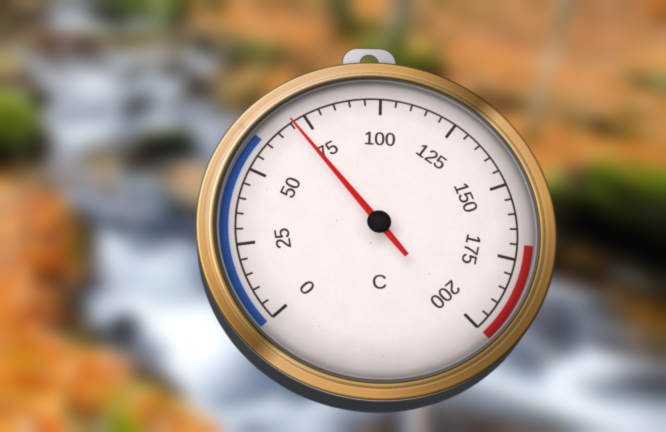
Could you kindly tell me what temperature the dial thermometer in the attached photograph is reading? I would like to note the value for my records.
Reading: 70 °C
